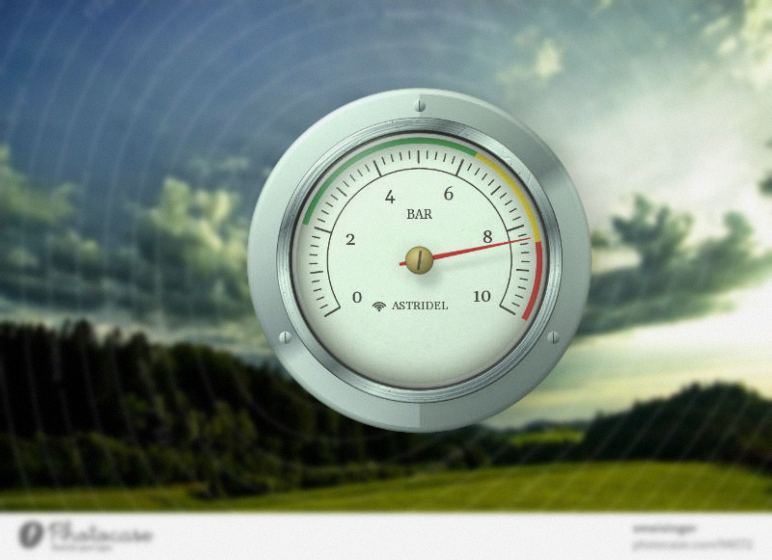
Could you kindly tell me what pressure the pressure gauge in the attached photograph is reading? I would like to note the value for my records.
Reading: 8.3 bar
